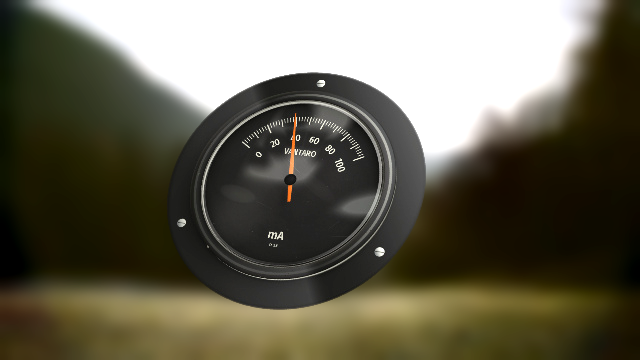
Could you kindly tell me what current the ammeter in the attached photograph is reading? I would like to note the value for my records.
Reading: 40 mA
